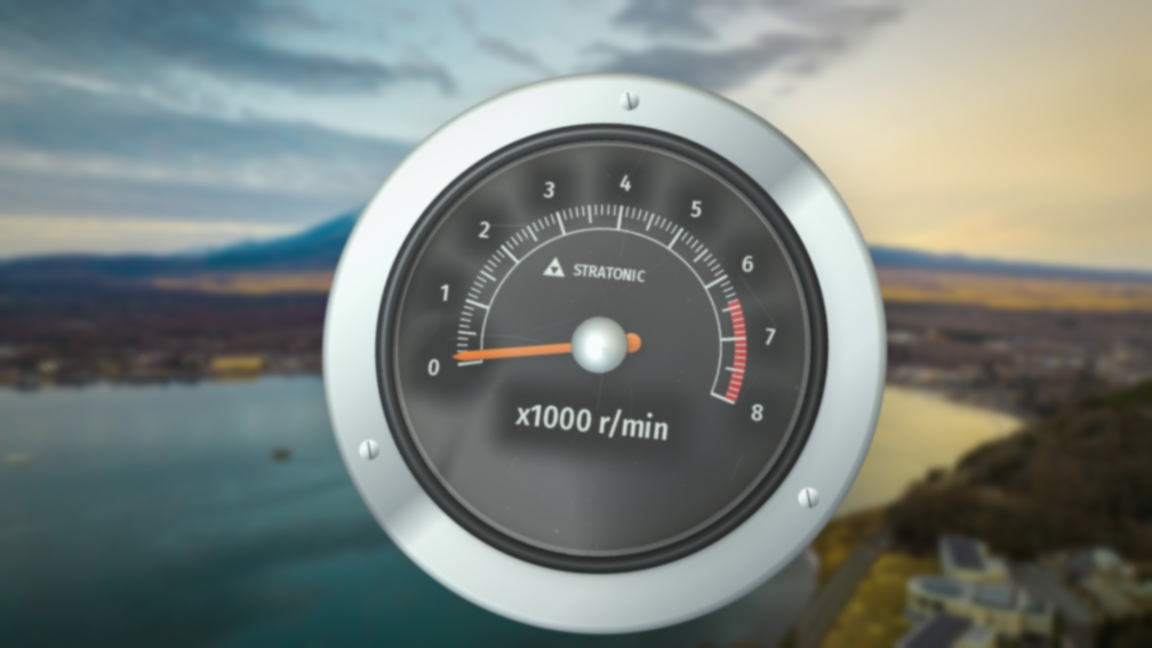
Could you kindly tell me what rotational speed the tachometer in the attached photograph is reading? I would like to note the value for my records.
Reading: 100 rpm
